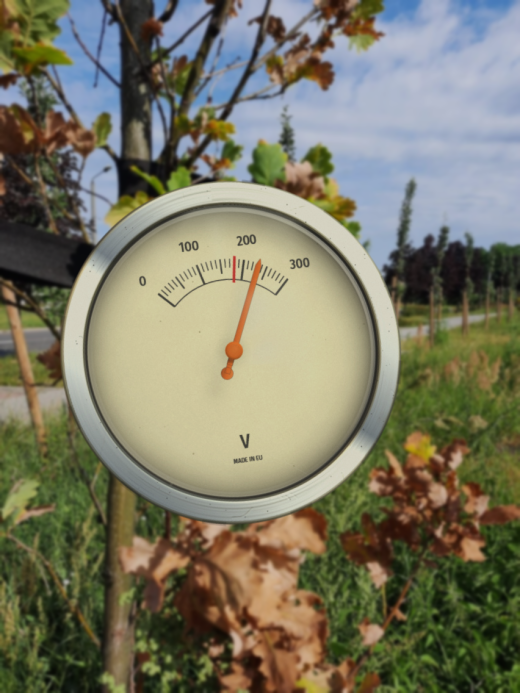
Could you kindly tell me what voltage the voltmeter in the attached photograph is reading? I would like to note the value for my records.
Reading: 230 V
